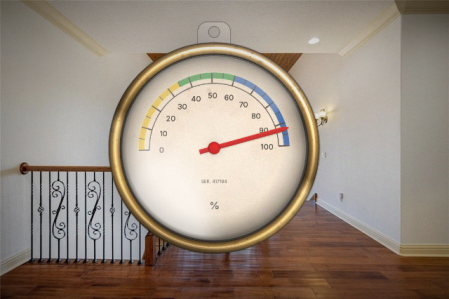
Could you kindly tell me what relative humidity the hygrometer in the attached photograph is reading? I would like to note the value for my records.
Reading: 92.5 %
